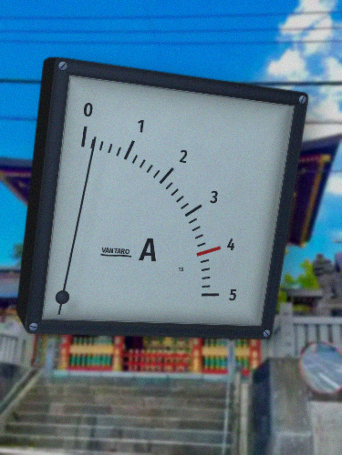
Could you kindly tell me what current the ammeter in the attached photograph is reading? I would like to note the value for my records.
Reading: 0.2 A
